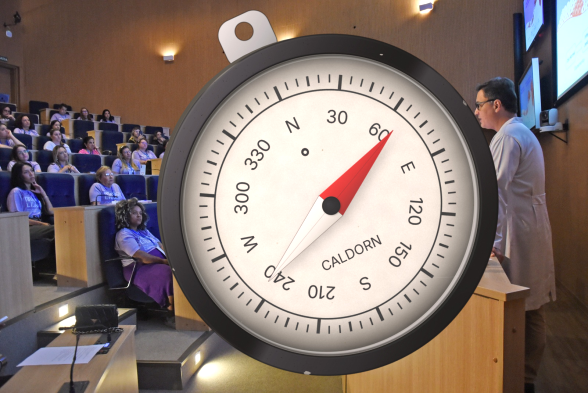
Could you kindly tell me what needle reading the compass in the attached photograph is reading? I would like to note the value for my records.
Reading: 65 °
